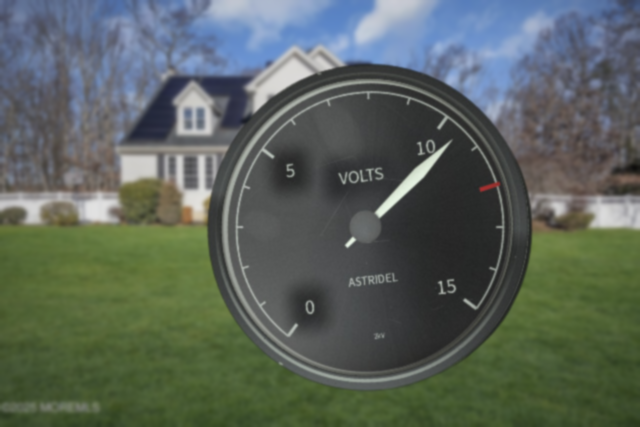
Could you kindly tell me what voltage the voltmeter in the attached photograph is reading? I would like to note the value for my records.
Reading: 10.5 V
